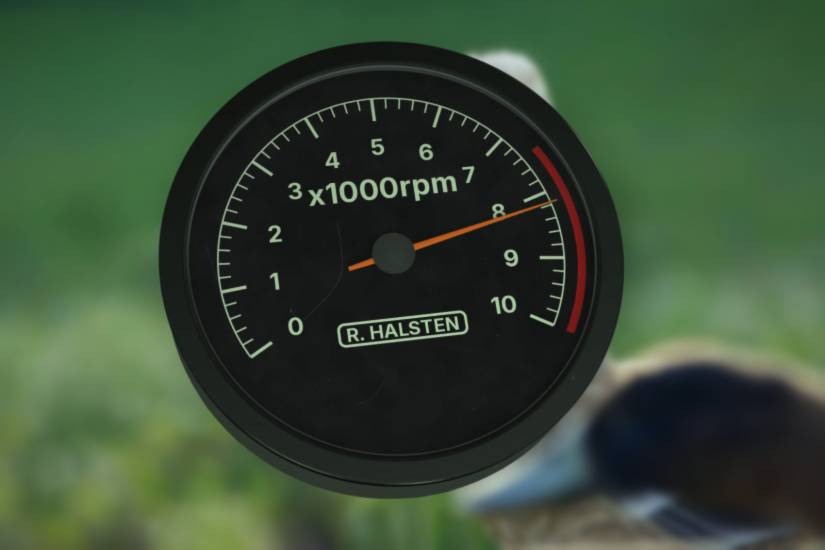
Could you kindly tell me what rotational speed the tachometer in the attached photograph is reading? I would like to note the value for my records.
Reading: 8200 rpm
